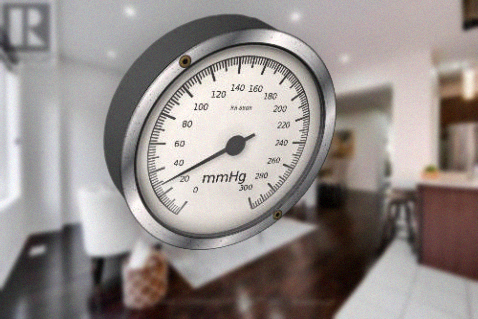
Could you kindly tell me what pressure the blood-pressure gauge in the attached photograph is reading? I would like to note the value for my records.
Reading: 30 mmHg
